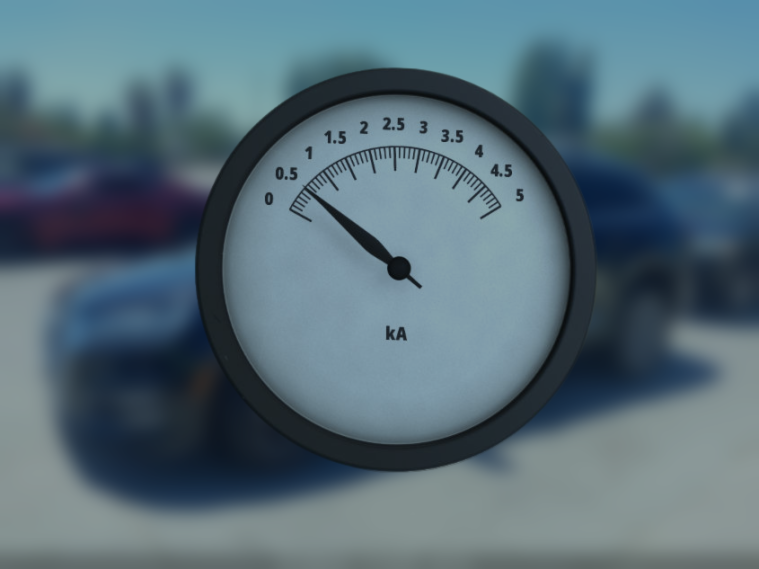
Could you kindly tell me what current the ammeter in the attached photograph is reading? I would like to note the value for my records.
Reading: 0.5 kA
